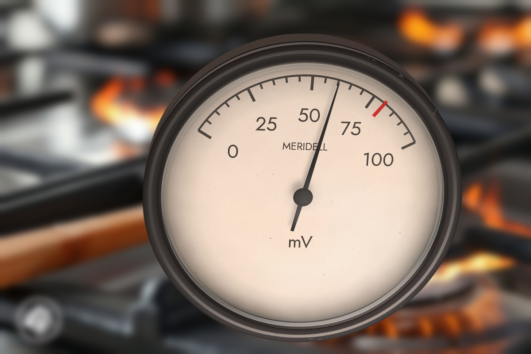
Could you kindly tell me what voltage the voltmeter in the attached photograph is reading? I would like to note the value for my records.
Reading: 60 mV
